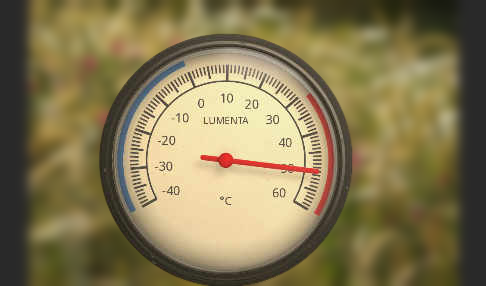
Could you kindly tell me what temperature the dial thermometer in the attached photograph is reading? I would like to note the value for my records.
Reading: 50 °C
